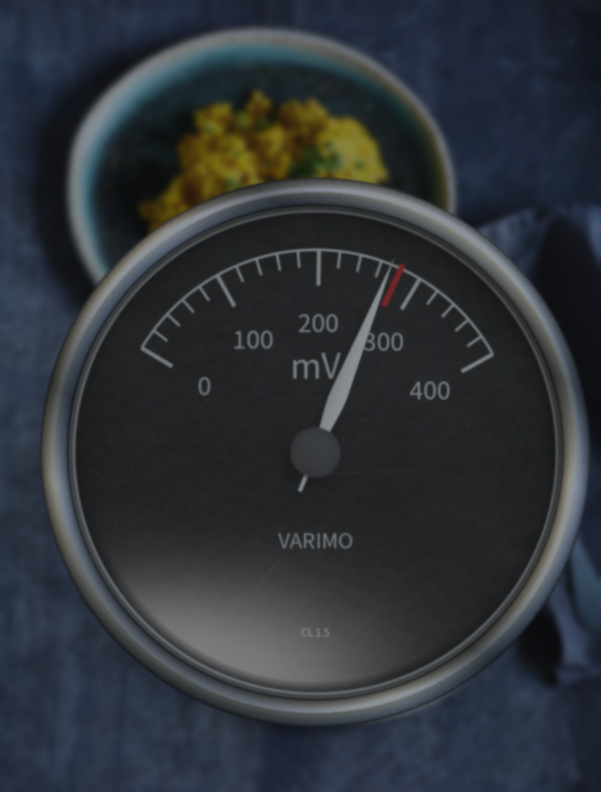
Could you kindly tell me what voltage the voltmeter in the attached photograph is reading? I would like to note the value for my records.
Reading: 270 mV
